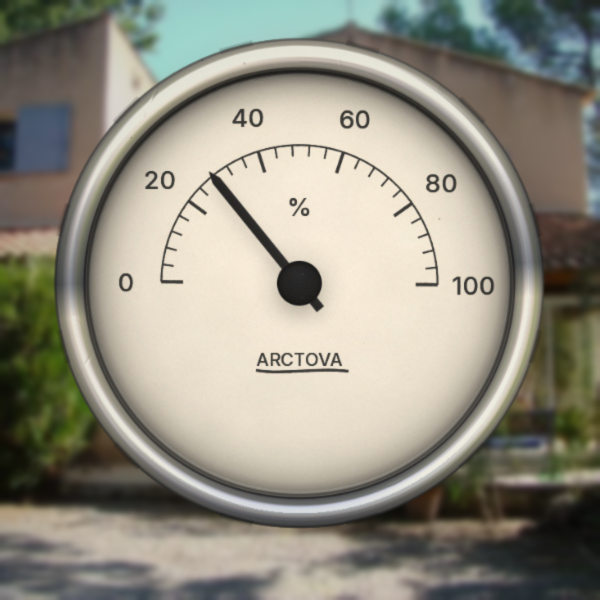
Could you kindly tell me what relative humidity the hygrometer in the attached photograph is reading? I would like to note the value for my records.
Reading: 28 %
